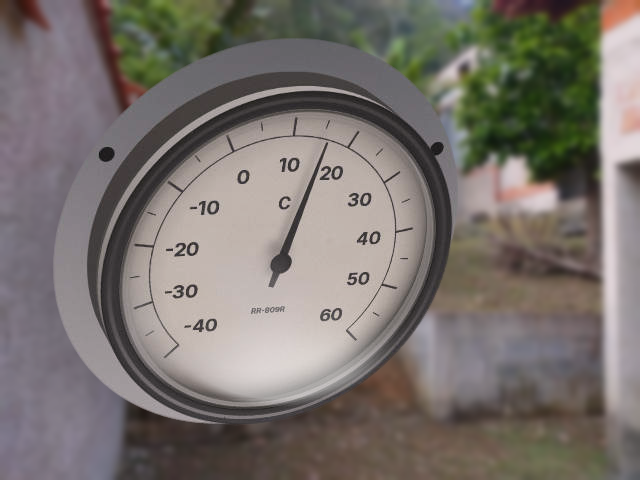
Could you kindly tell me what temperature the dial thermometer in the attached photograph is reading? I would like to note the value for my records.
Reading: 15 °C
